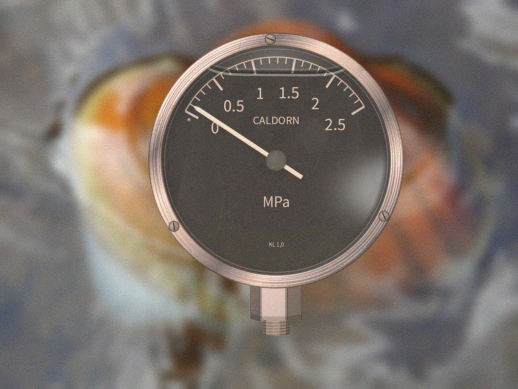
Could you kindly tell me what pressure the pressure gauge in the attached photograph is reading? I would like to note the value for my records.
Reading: 0.1 MPa
